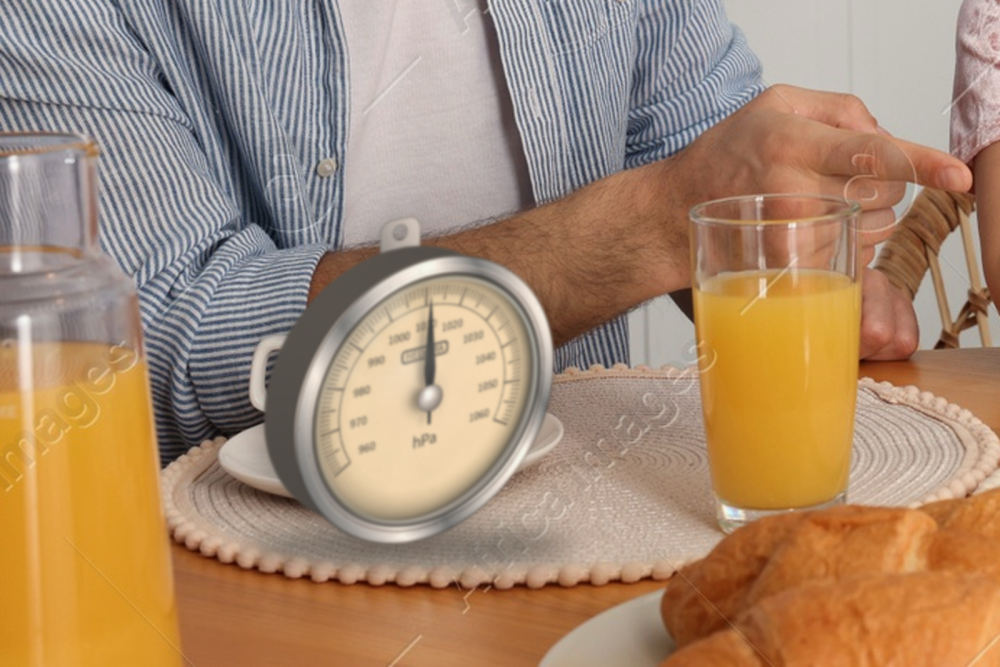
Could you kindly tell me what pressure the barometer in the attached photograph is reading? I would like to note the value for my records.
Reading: 1010 hPa
